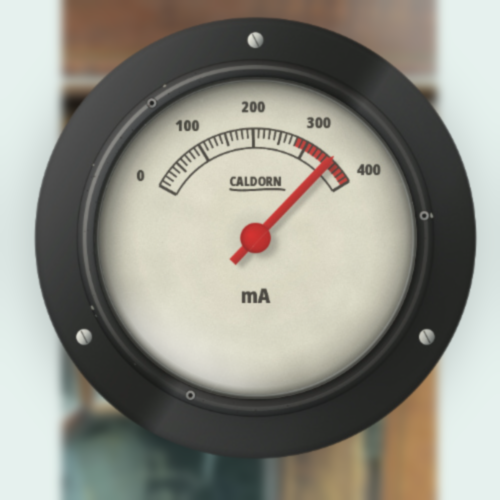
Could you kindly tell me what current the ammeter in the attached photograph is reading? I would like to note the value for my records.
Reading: 350 mA
